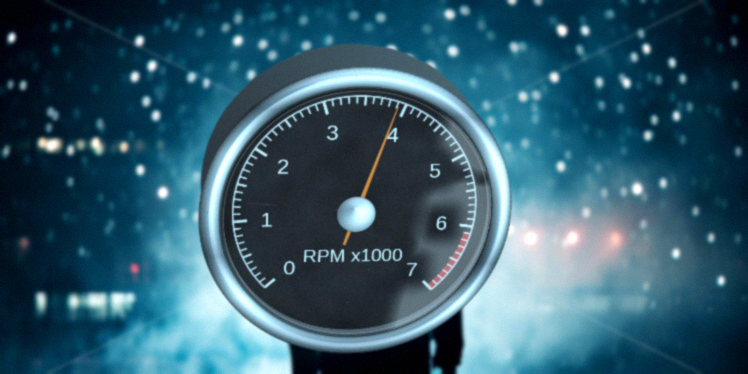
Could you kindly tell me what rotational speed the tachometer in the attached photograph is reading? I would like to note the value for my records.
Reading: 3900 rpm
